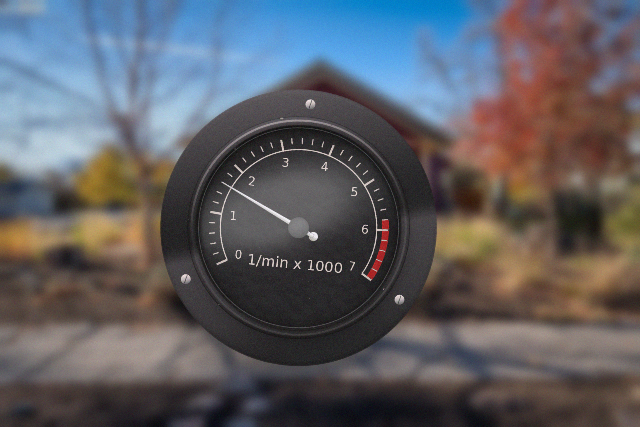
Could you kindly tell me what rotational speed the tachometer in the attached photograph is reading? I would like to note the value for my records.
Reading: 1600 rpm
